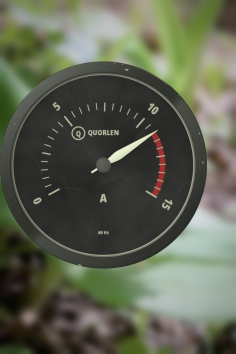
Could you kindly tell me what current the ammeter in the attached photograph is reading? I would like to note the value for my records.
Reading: 11 A
